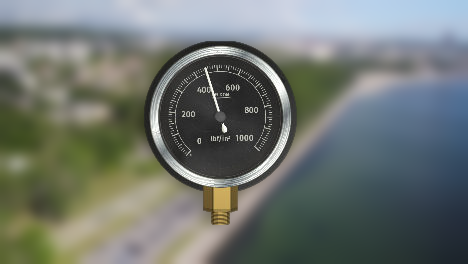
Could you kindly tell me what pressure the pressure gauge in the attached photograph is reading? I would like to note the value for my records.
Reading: 450 psi
